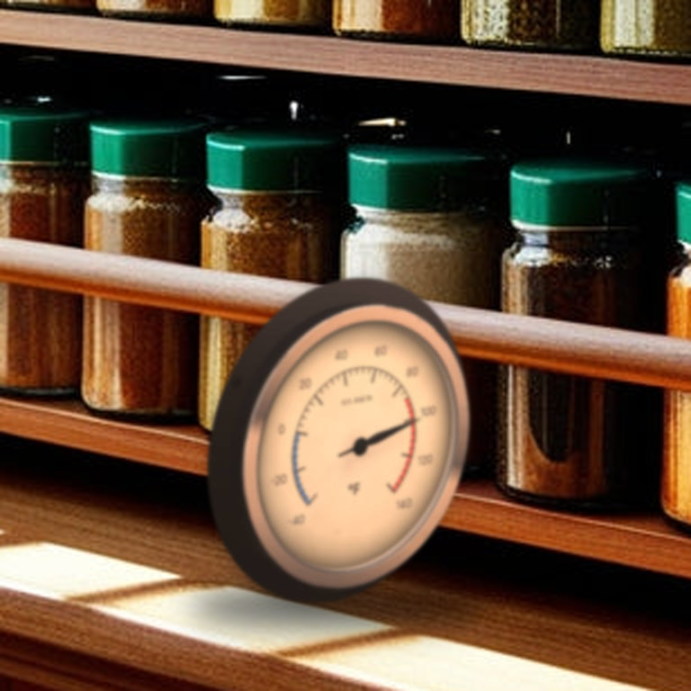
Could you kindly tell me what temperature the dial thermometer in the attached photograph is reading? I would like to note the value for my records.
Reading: 100 °F
